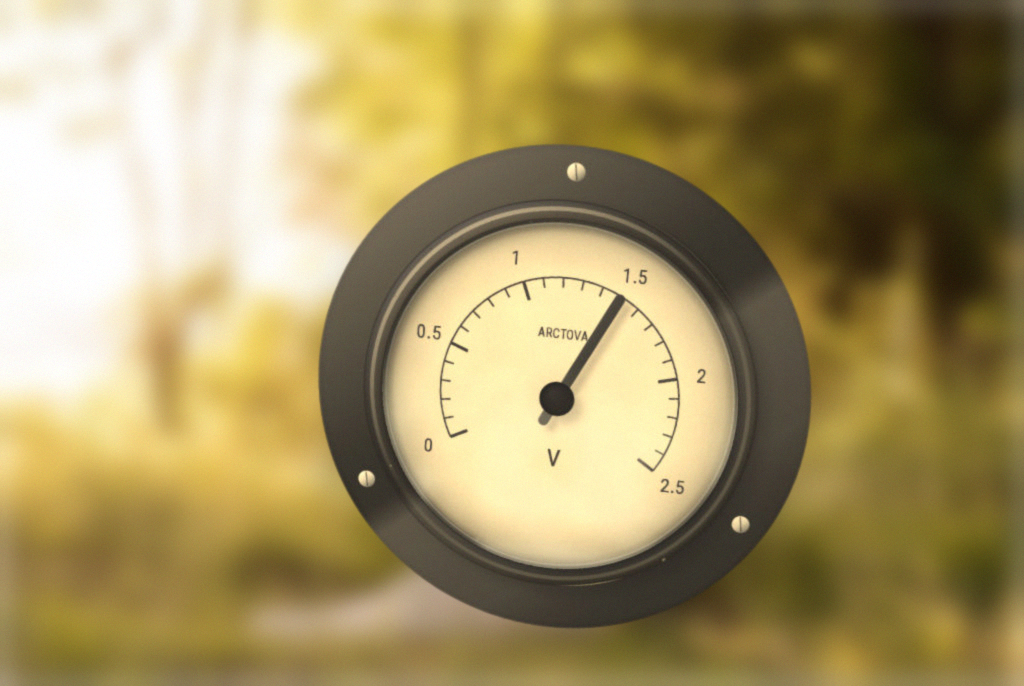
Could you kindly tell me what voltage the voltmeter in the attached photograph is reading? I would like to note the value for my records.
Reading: 1.5 V
